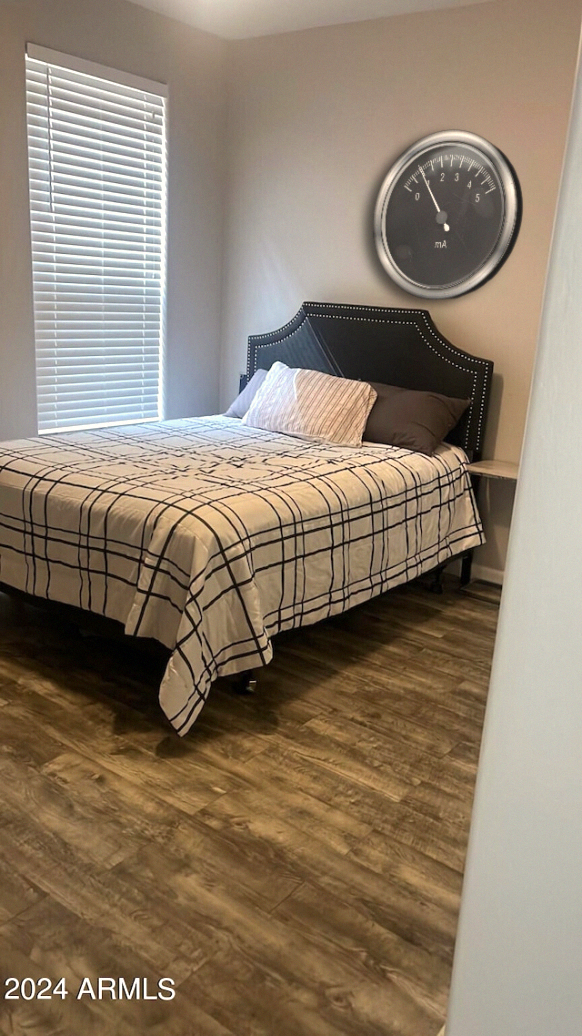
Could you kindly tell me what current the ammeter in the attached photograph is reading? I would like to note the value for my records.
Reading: 1 mA
